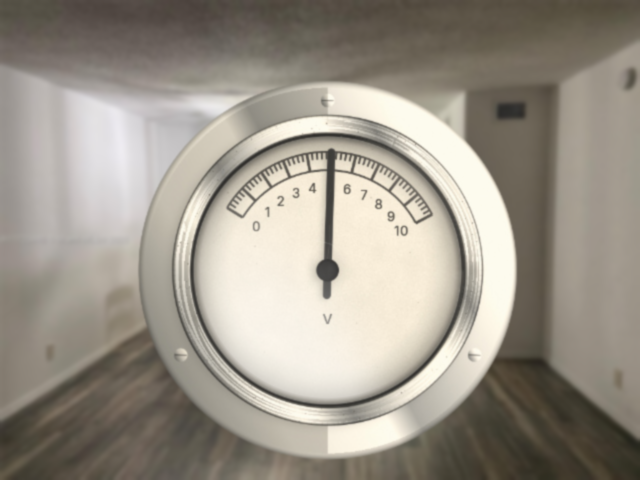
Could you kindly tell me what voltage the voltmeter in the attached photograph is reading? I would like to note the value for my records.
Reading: 5 V
